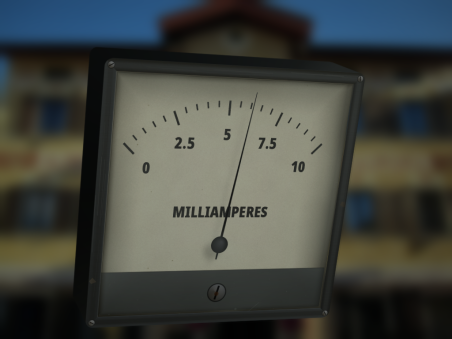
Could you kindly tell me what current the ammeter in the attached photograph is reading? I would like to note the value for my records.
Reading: 6 mA
